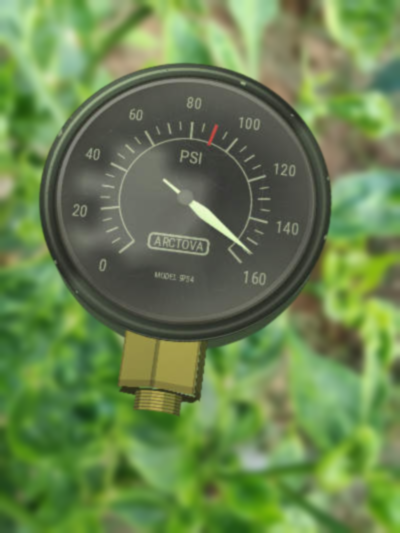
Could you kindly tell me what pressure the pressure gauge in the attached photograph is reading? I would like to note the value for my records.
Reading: 155 psi
